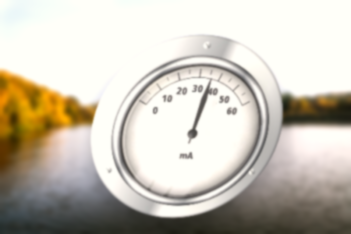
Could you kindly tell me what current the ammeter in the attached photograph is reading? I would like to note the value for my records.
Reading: 35 mA
